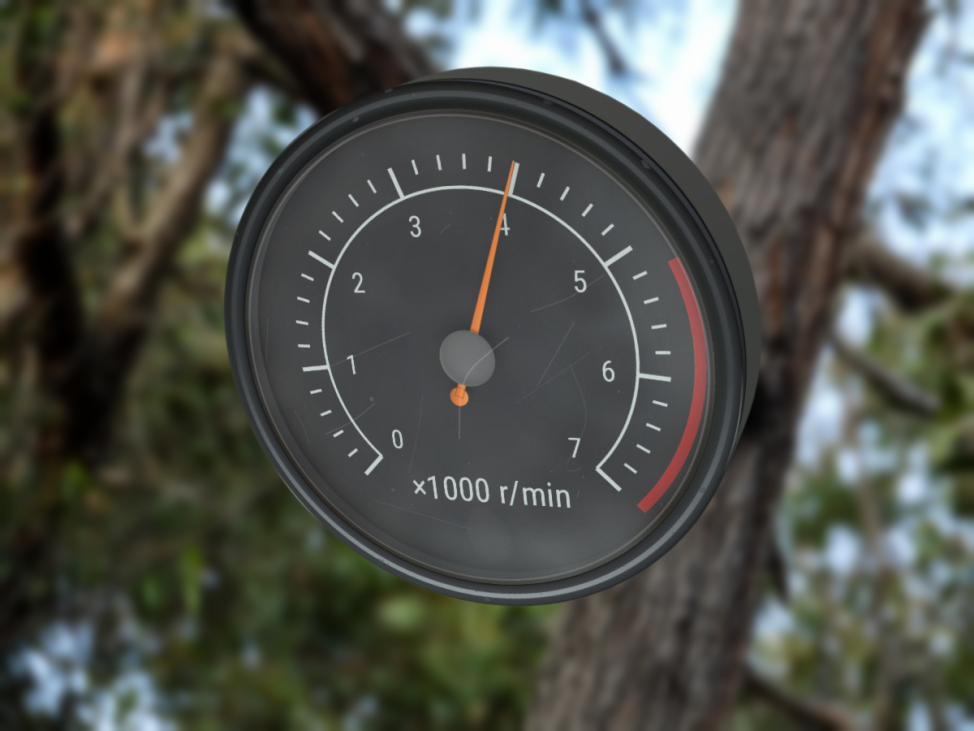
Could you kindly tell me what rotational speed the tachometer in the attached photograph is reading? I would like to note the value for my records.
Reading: 4000 rpm
